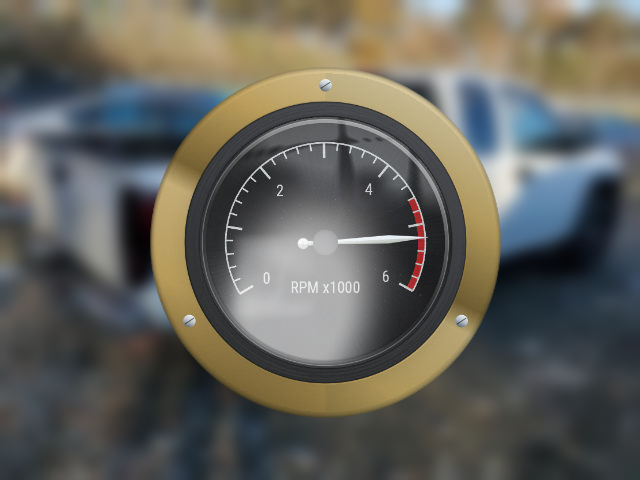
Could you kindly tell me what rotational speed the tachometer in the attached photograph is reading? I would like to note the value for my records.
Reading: 5200 rpm
